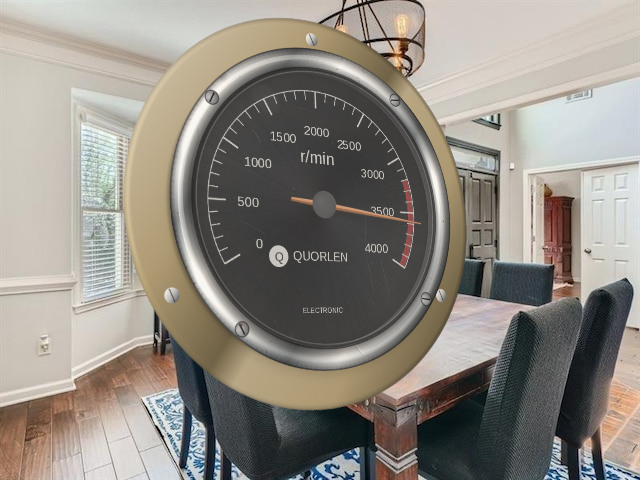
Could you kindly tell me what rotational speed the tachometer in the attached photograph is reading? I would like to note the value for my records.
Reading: 3600 rpm
